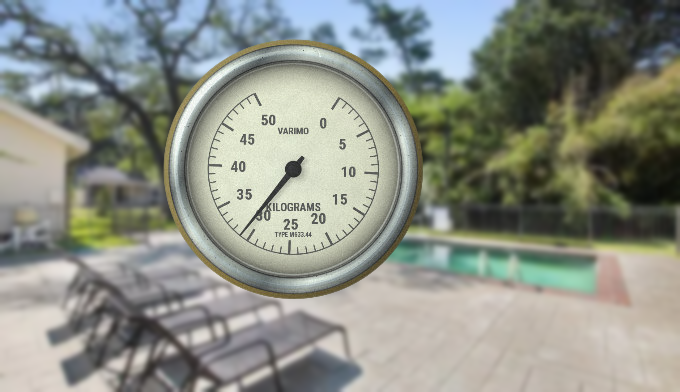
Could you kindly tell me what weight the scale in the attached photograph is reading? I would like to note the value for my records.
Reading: 31 kg
